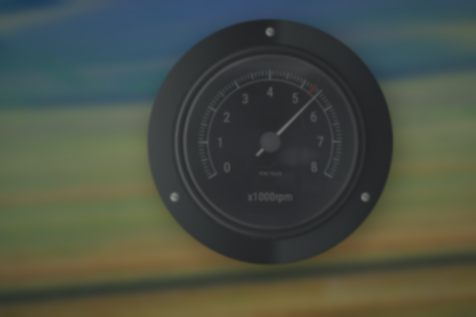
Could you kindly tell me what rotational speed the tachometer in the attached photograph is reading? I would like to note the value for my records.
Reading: 5500 rpm
